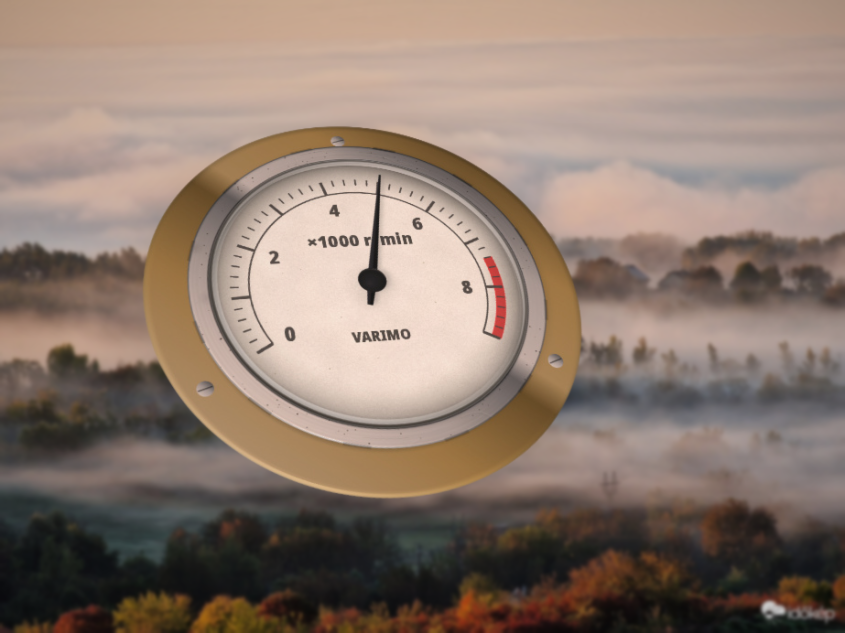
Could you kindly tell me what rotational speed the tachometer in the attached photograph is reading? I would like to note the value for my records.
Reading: 5000 rpm
